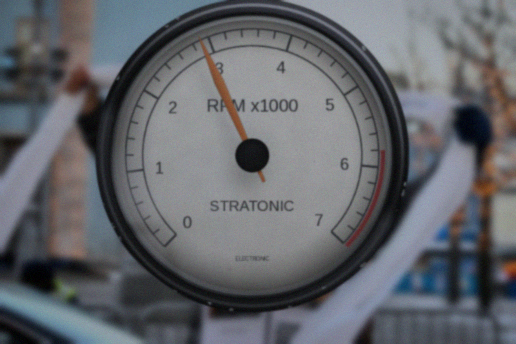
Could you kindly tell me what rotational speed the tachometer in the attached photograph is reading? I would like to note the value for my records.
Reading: 2900 rpm
